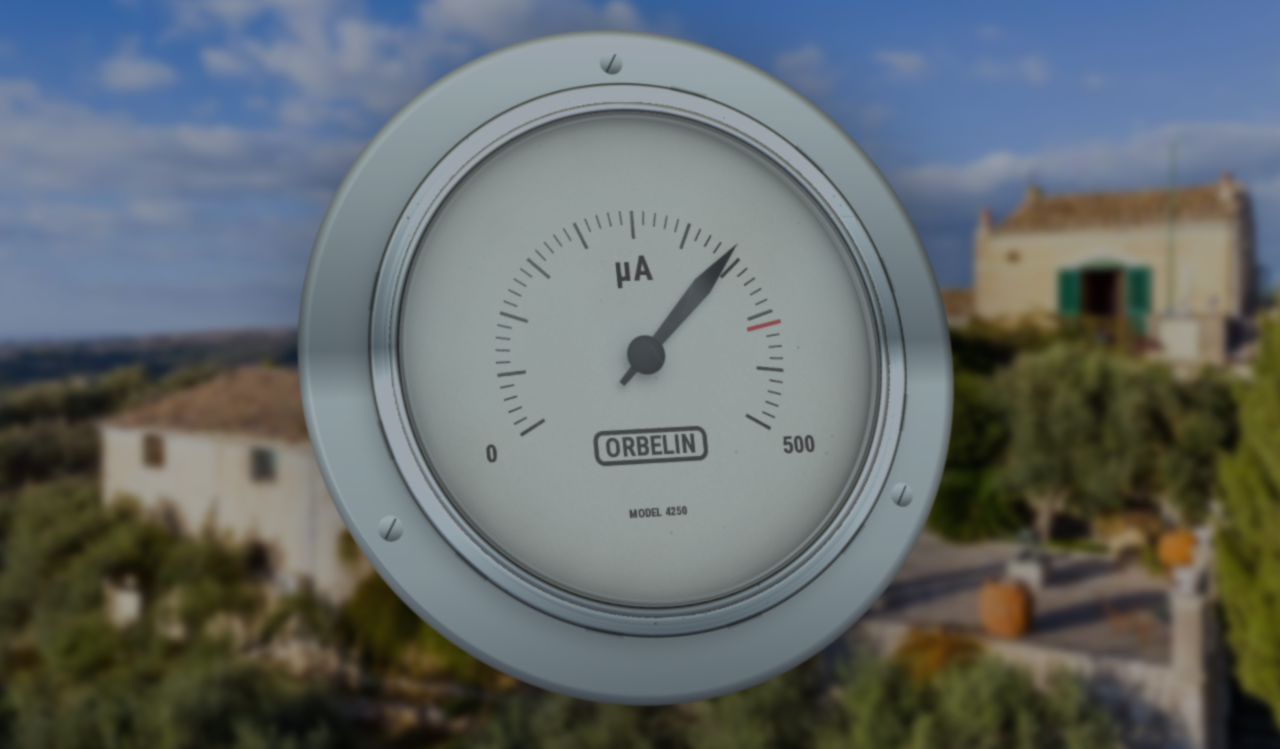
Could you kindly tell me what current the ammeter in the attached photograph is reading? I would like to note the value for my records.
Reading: 340 µA
